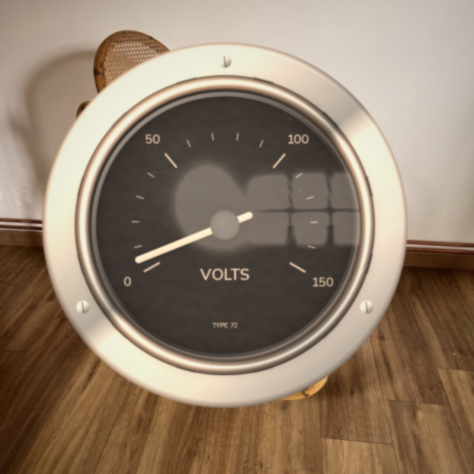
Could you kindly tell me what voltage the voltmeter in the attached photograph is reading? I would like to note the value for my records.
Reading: 5 V
